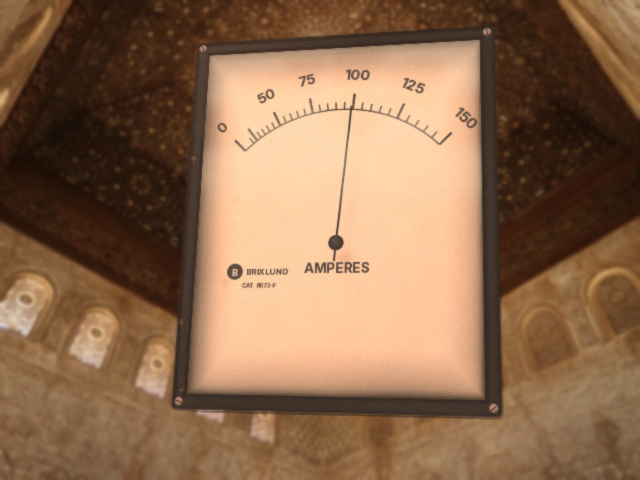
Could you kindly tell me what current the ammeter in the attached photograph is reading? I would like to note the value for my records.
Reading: 100 A
